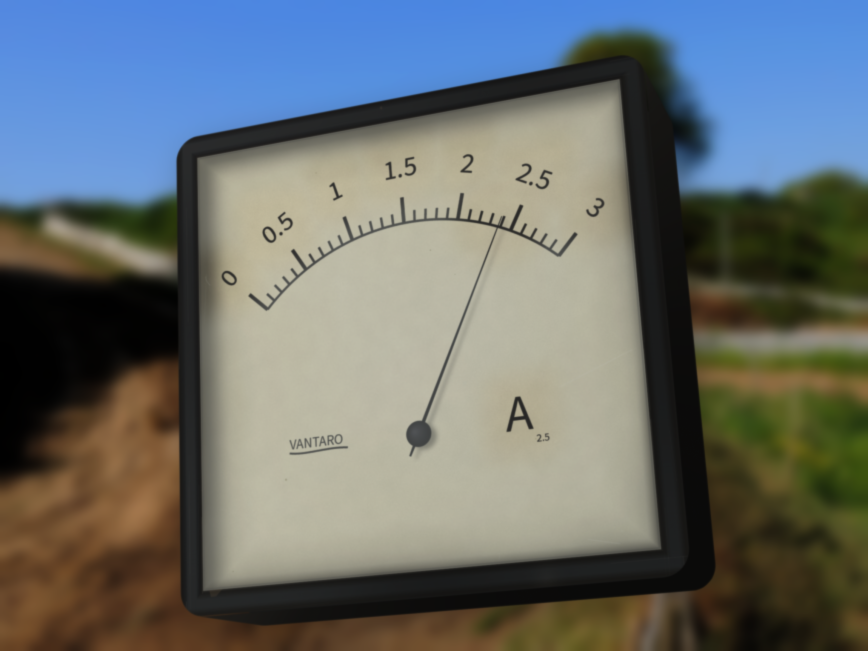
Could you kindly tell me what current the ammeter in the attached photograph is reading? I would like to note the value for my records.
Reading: 2.4 A
